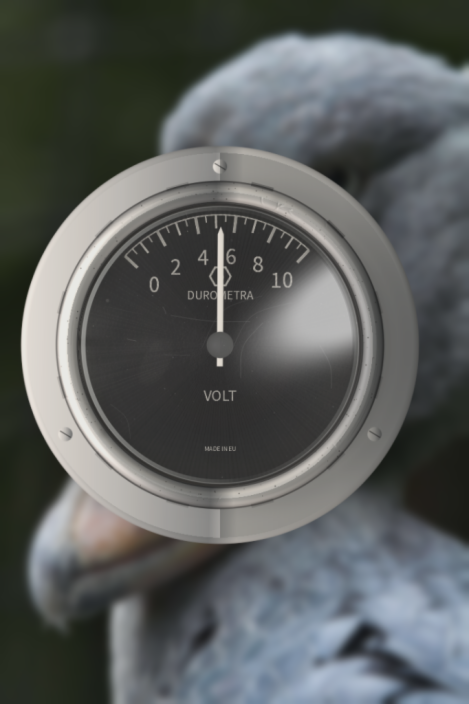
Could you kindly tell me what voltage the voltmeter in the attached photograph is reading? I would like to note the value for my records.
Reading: 5.25 V
